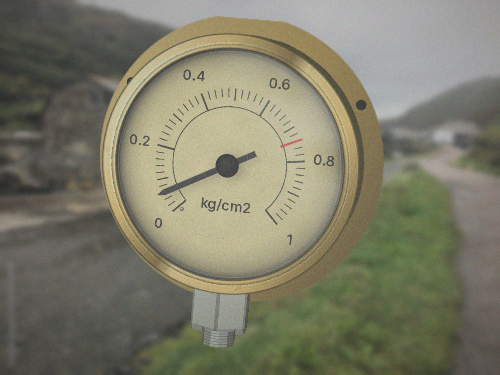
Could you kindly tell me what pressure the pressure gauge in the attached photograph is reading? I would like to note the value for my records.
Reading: 0.06 kg/cm²
